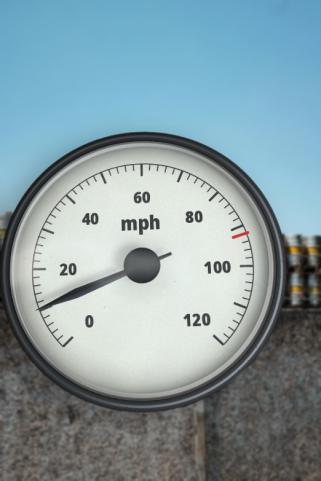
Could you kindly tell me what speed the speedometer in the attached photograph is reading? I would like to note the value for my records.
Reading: 10 mph
